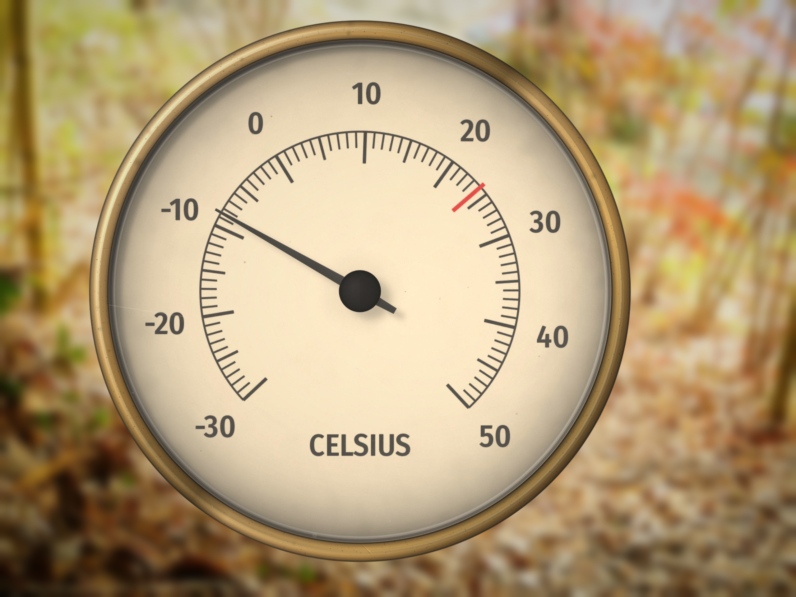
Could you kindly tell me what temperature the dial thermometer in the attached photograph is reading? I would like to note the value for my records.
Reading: -8.5 °C
